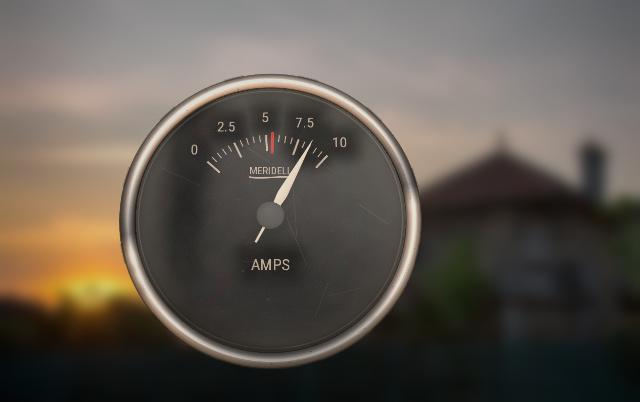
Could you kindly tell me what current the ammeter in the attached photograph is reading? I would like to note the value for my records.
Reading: 8.5 A
